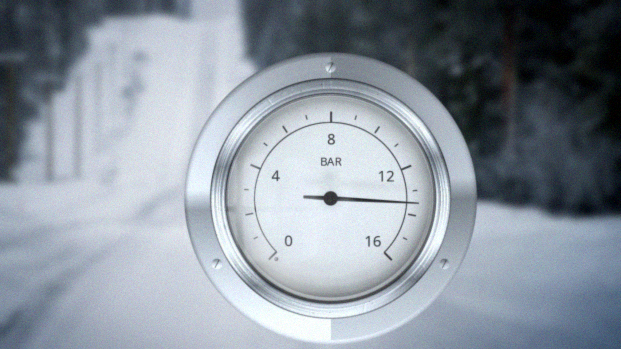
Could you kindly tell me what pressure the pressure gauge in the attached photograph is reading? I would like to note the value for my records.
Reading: 13.5 bar
